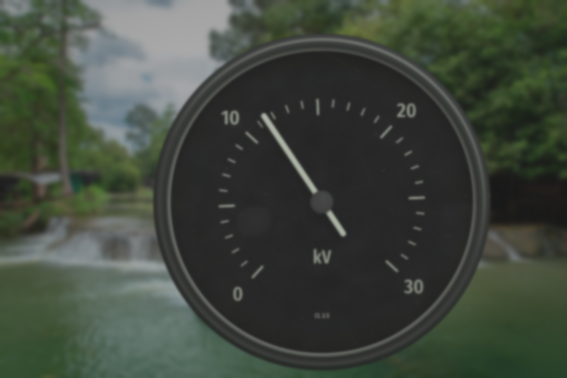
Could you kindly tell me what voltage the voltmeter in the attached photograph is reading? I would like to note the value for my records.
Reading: 11.5 kV
